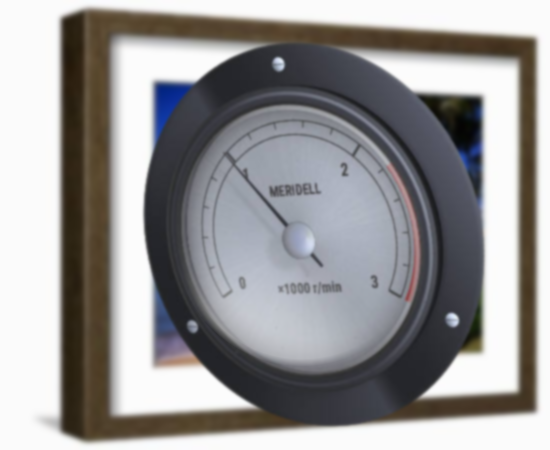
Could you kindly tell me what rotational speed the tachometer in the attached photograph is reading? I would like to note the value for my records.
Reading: 1000 rpm
